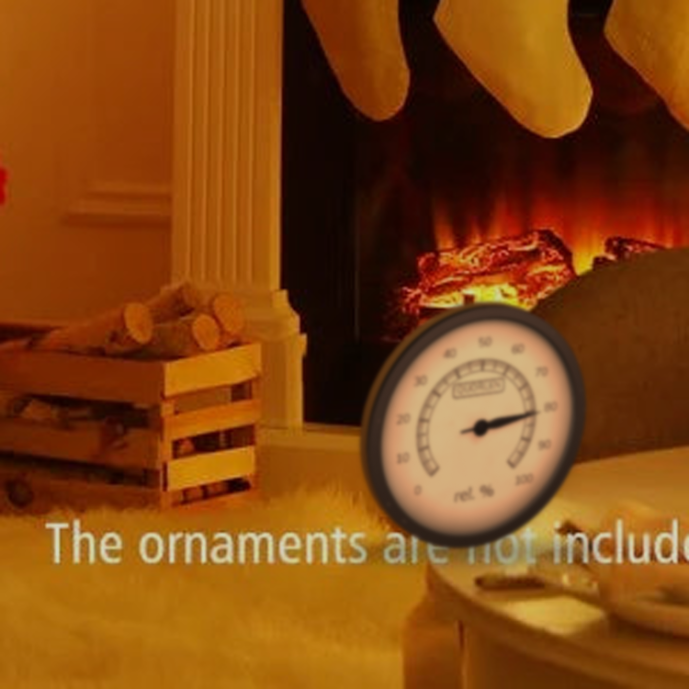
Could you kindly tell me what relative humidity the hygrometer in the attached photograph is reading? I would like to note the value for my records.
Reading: 80 %
